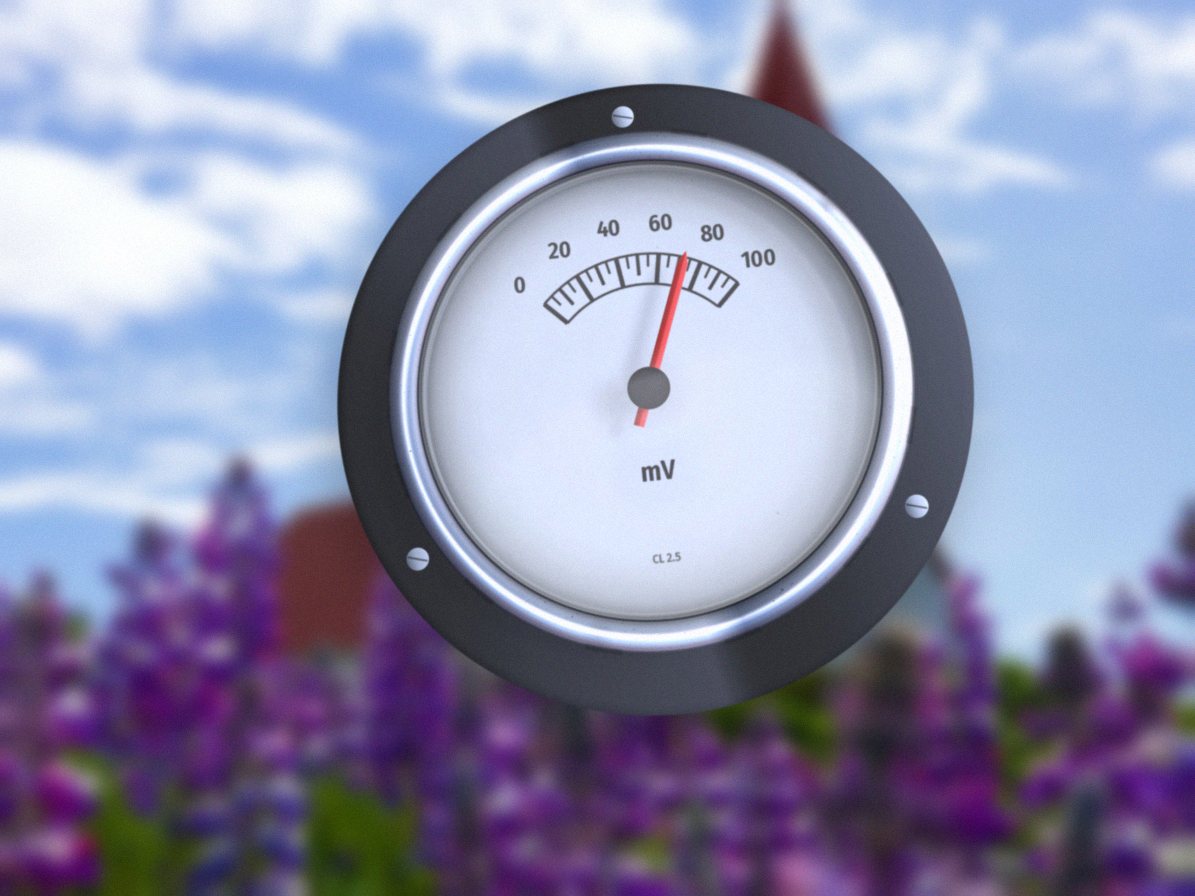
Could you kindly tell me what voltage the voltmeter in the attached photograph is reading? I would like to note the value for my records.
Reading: 72.5 mV
